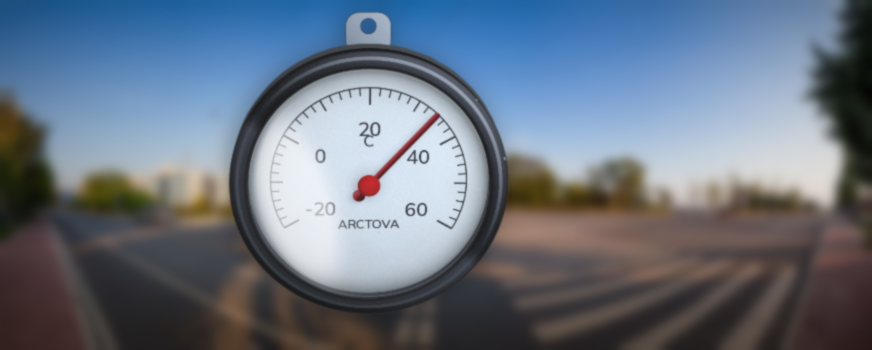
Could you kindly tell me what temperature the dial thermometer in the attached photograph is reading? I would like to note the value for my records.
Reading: 34 °C
